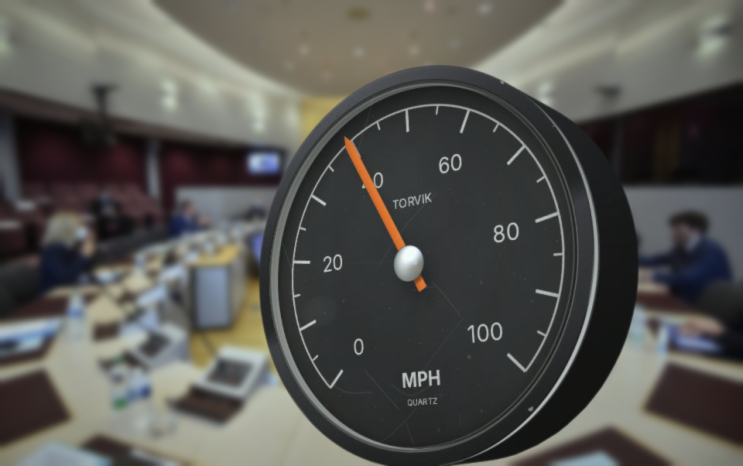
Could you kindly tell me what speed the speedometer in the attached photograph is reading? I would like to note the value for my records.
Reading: 40 mph
